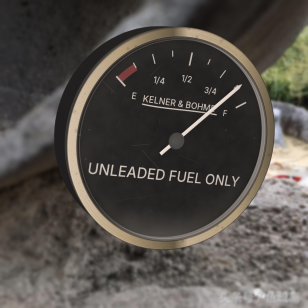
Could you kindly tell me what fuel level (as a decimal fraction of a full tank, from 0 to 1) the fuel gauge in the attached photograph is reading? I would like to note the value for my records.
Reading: 0.875
